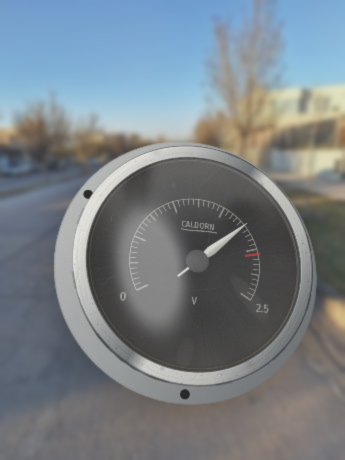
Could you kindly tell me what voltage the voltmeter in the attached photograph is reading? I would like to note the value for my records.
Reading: 1.75 V
